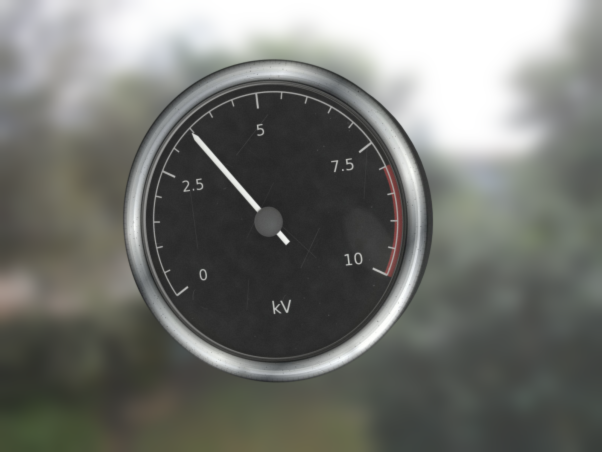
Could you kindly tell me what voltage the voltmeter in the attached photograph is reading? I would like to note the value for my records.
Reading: 3.5 kV
